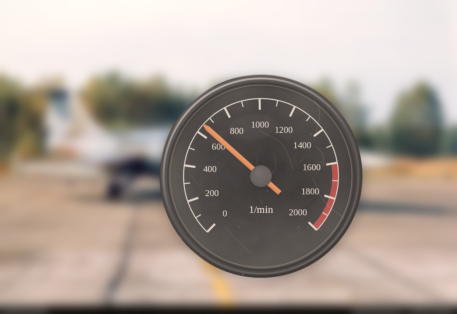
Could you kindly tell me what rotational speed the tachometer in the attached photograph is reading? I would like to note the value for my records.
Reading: 650 rpm
